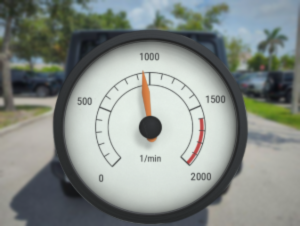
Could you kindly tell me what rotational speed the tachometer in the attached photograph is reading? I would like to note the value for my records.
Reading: 950 rpm
